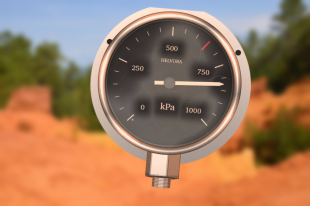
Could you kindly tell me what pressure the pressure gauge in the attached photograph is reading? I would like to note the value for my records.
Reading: 825 kPa
